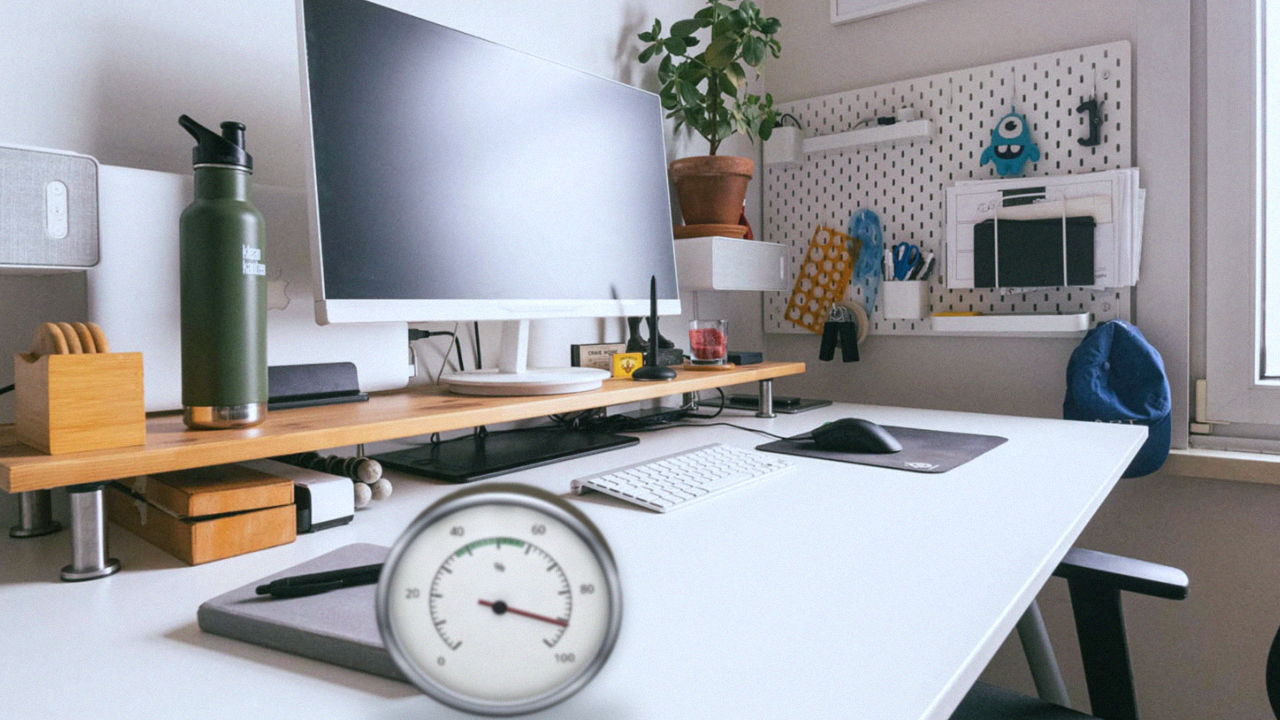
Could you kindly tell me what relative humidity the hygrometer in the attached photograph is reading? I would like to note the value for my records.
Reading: 90 %
